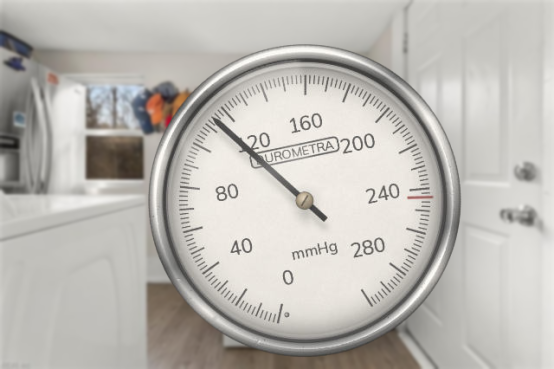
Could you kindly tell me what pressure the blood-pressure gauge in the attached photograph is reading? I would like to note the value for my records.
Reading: 114 mmHg
